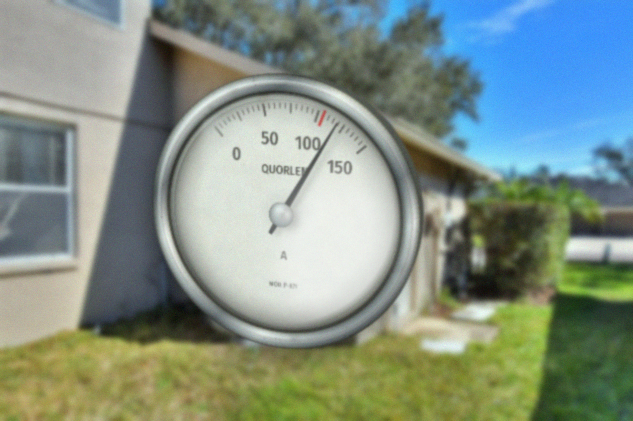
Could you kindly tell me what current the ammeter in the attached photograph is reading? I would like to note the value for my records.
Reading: 120 A
